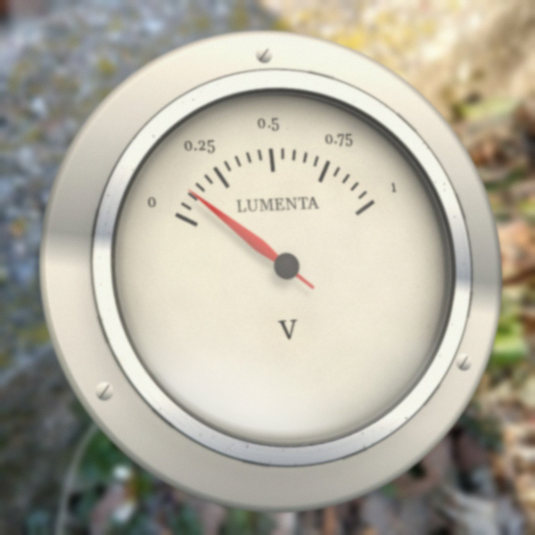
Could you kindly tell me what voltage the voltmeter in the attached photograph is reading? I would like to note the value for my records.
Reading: 0.1 V
